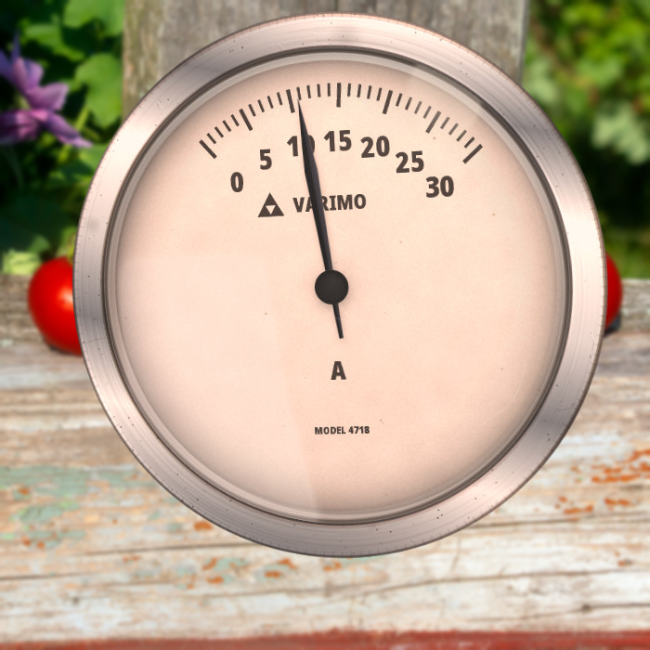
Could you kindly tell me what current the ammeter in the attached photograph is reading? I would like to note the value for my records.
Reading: 11 A
